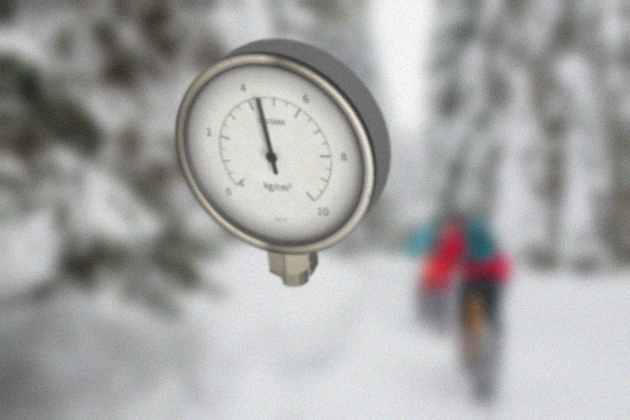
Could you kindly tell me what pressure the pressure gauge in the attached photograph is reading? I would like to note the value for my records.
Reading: 4.5 kg/cm²
